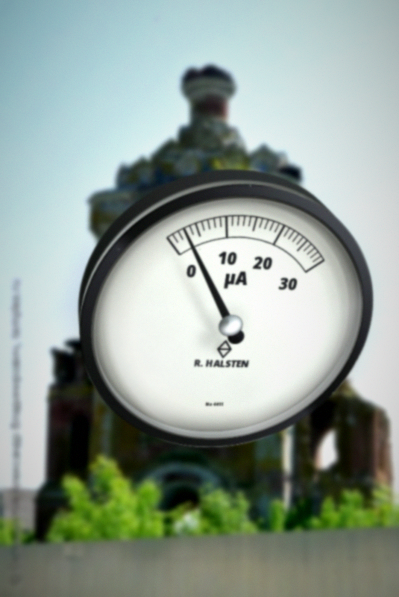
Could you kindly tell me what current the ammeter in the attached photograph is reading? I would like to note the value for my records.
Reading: 3 µA
